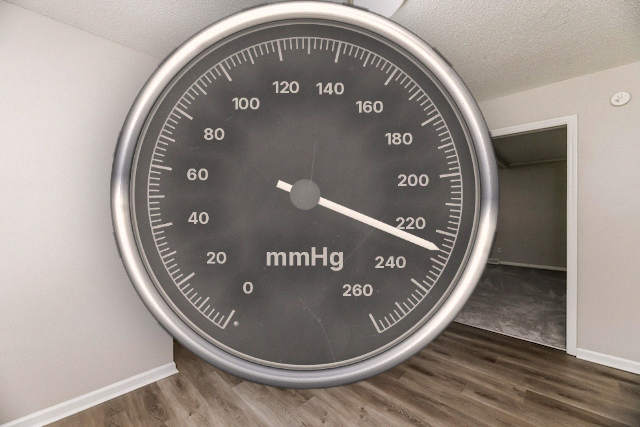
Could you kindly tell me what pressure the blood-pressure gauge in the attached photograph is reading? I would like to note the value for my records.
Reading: 226 mmHg
